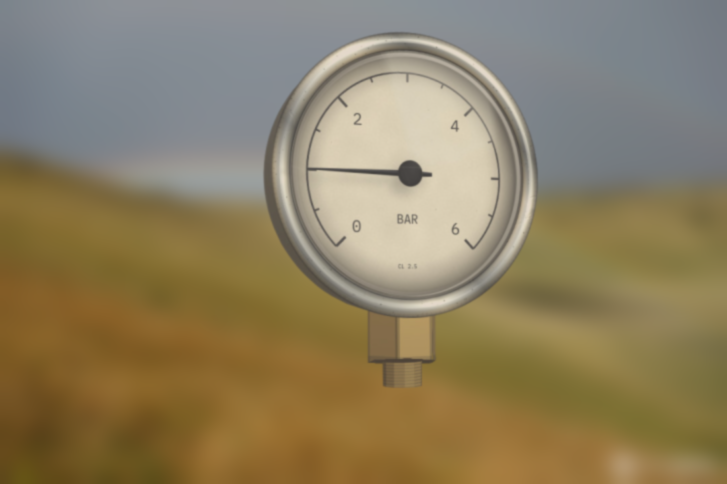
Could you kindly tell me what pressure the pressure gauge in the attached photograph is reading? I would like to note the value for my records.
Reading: 1 bar
